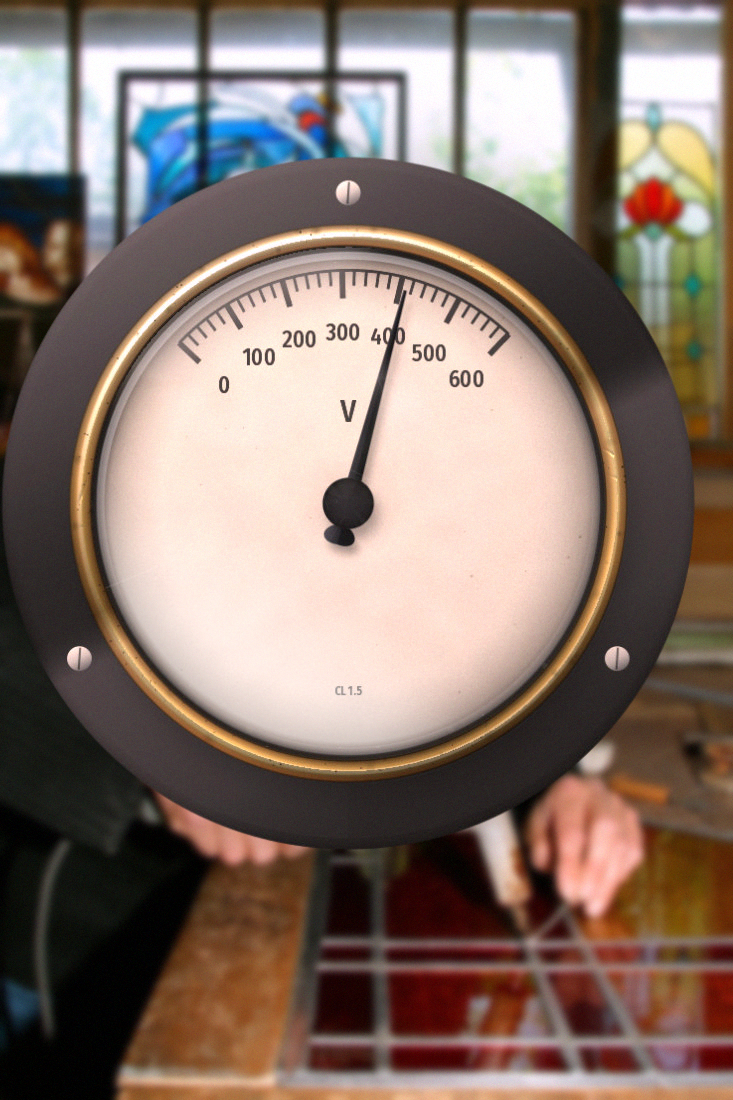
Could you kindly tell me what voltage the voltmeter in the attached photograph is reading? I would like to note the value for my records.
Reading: 410 V
